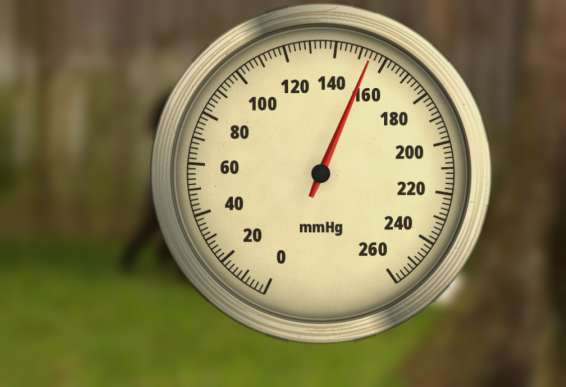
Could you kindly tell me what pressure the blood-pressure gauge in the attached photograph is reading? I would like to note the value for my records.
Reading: 154 mmHg
